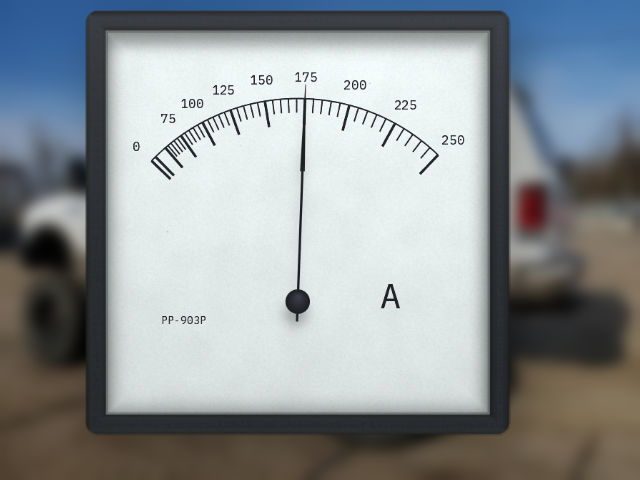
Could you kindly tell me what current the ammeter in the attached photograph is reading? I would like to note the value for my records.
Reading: 175 A
